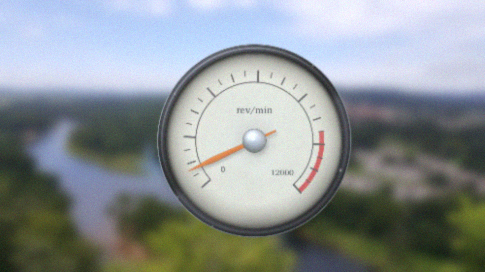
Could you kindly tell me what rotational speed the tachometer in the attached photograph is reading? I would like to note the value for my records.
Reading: 750 rpm
